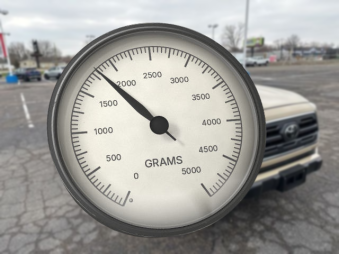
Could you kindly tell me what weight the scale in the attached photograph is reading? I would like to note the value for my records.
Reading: 1800 g
